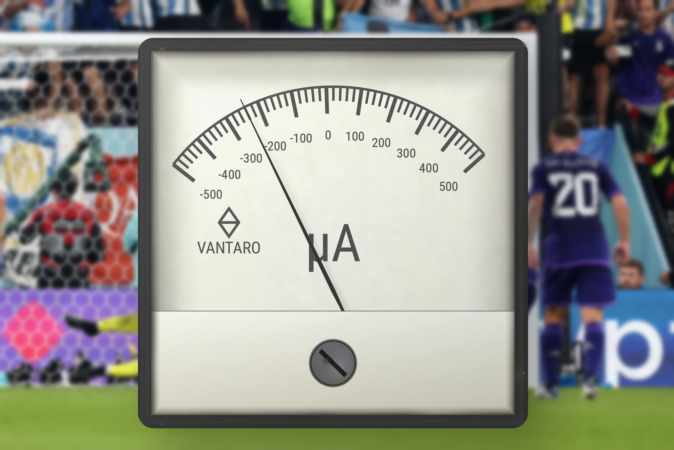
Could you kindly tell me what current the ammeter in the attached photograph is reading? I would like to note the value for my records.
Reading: -240 µA
